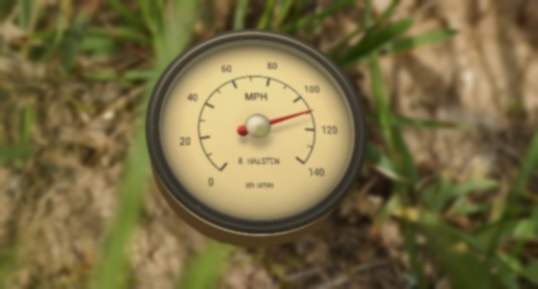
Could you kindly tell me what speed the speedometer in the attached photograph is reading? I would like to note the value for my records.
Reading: 110 mph
